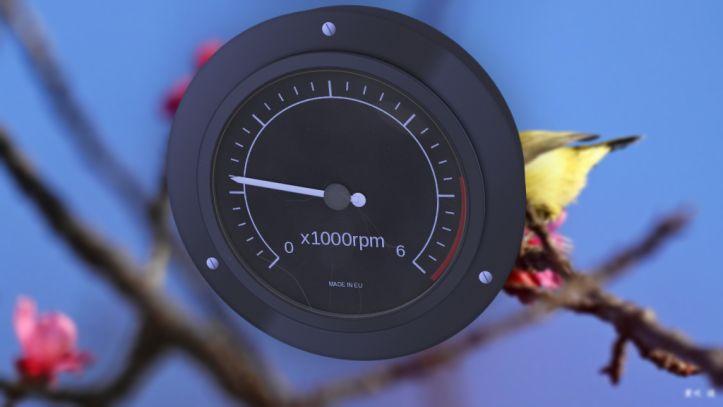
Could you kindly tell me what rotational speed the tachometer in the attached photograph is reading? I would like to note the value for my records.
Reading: 1200 rpm
